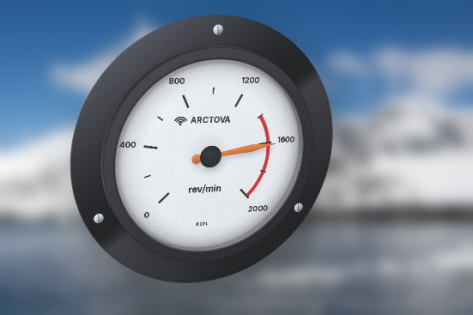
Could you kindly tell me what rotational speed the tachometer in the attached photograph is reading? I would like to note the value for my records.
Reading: 1600 rpm
